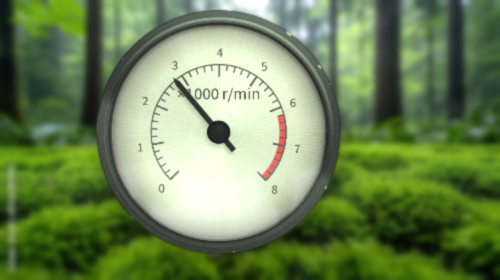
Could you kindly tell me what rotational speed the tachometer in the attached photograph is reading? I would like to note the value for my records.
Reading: 2800 rpm
